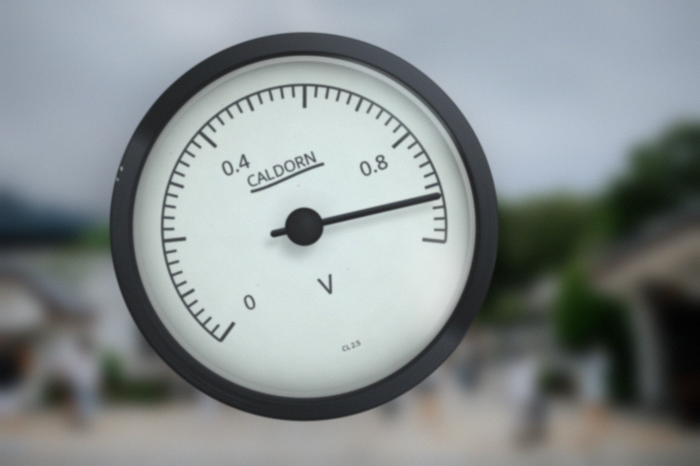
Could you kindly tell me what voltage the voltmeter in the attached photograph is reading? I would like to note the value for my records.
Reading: 0.92 V
